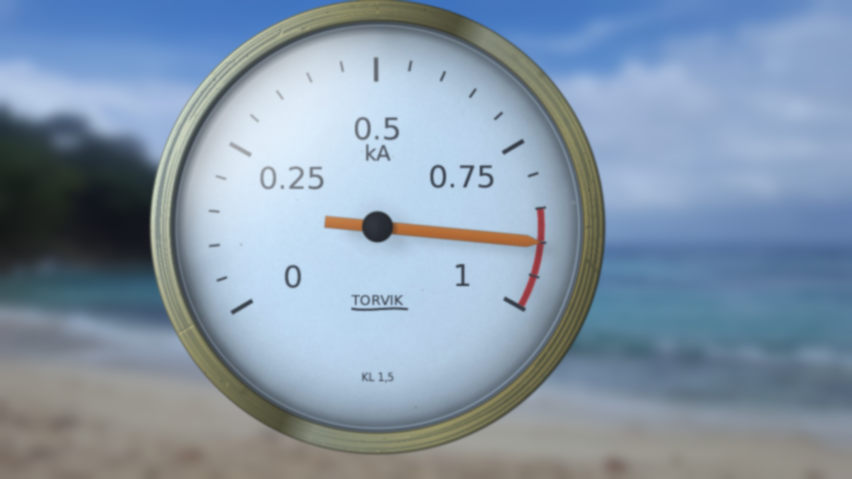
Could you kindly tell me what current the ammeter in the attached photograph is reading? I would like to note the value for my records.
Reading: 0.9 kA
